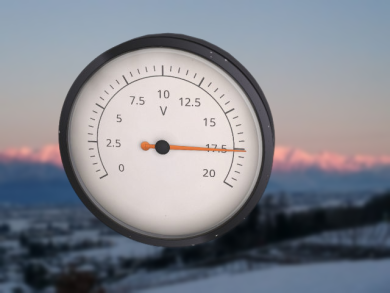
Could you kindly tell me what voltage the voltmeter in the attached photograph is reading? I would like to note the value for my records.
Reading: 17.5 V
